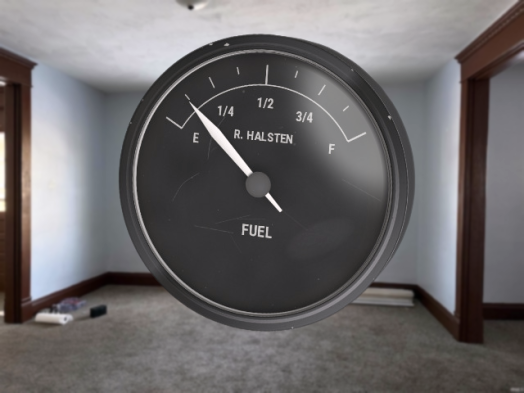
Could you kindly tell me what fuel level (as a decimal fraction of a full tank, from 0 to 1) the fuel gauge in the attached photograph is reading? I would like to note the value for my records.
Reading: 0.125
